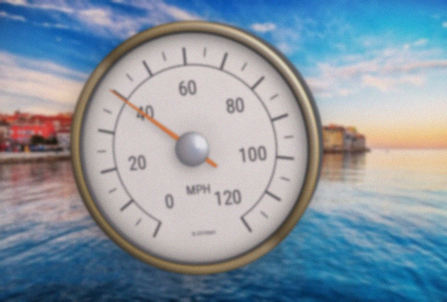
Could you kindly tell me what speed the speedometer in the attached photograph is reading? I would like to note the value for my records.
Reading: 40 mph
